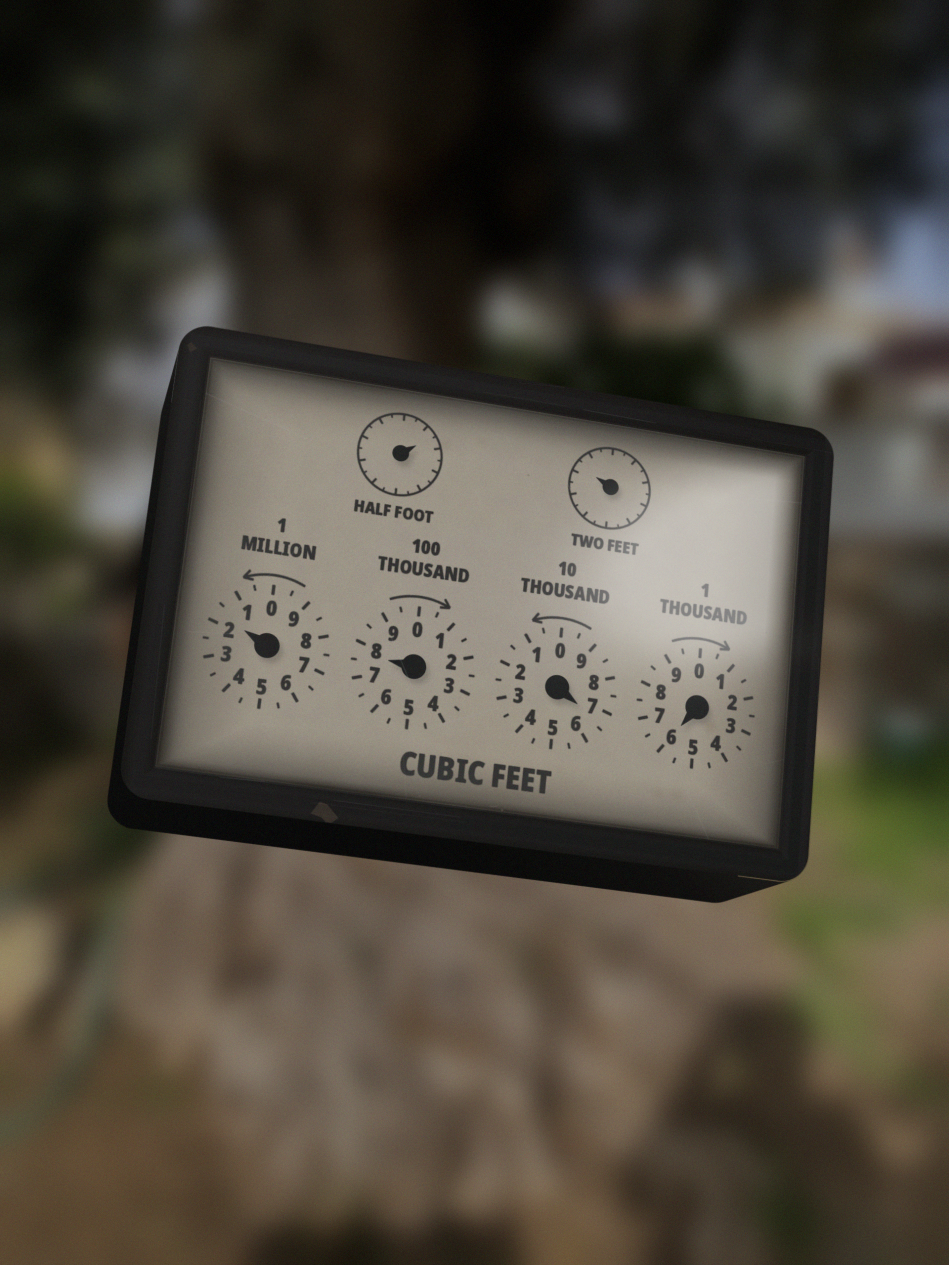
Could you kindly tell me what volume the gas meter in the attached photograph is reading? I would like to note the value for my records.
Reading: 176600 ft³
